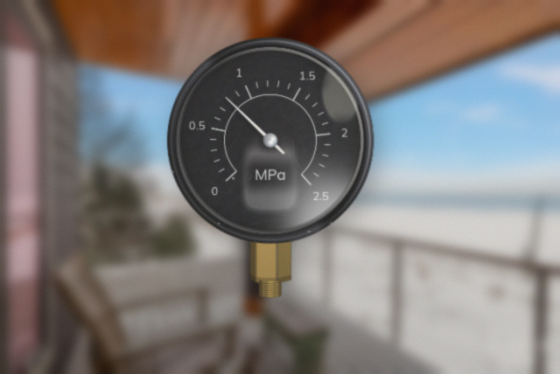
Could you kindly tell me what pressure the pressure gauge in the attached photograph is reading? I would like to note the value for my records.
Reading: 0.8 MPa
